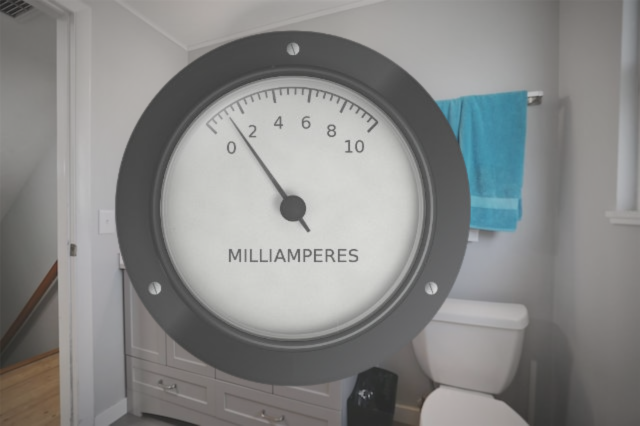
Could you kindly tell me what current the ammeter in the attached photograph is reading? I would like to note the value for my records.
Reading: 1.2 mA
